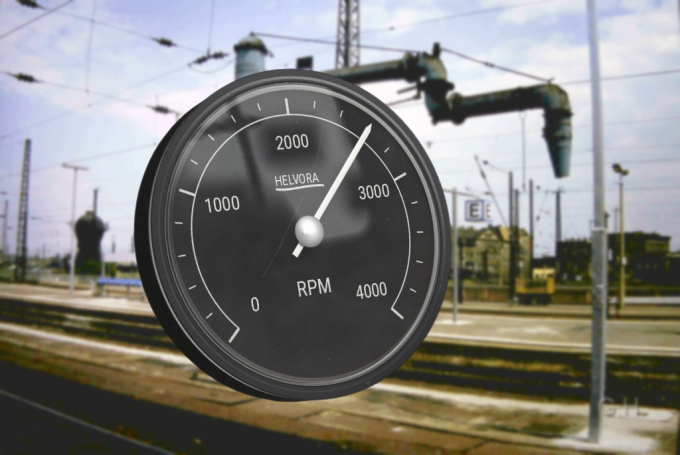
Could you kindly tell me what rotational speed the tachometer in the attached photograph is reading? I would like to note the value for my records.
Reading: 2600 rpm
